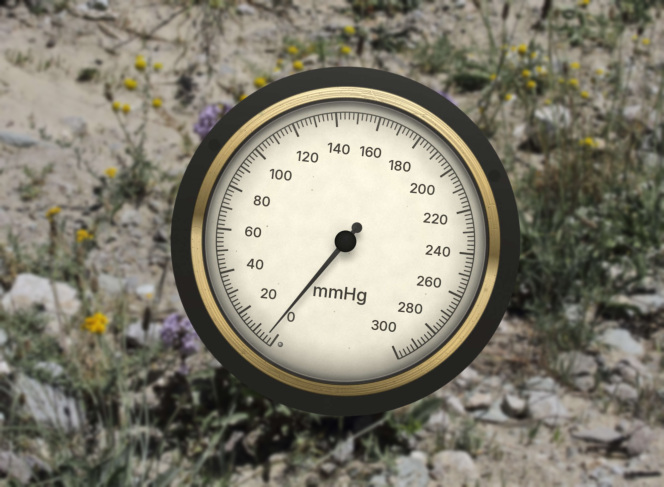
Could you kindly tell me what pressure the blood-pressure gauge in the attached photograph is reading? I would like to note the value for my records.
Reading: 4 mmHg
